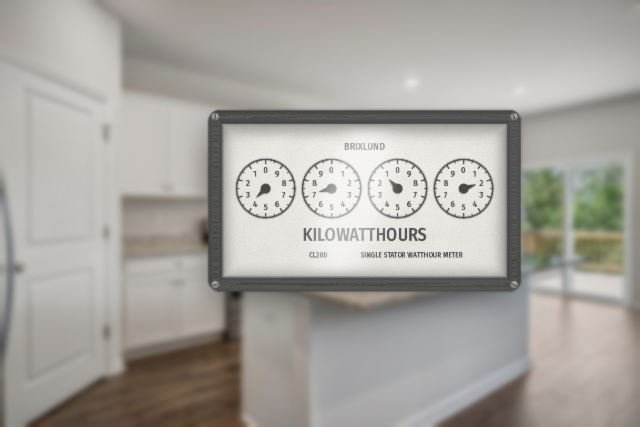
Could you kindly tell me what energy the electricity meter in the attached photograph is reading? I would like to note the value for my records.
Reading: 3712 kWh
